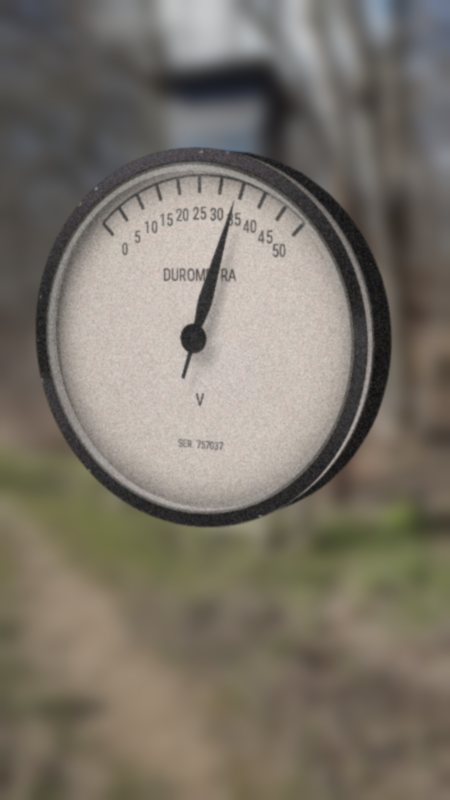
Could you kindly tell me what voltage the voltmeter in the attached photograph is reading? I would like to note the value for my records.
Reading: 35 V
